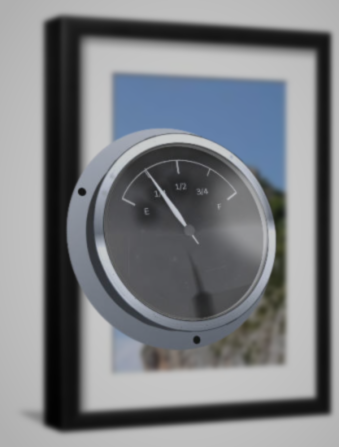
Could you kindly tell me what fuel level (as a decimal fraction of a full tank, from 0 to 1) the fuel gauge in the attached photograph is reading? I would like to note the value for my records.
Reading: 0.25
